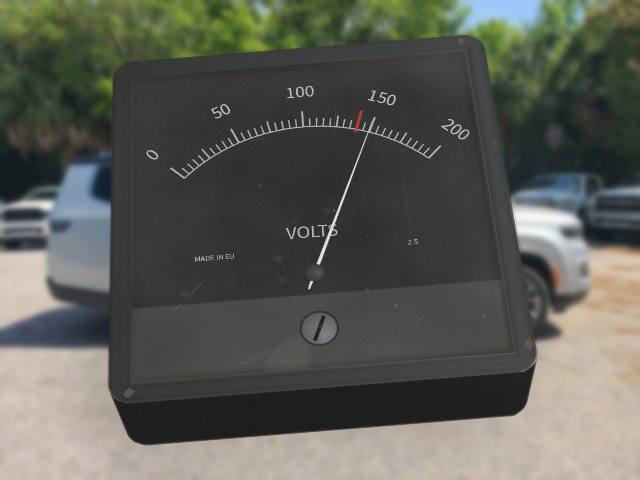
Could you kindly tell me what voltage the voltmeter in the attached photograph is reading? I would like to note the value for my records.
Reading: 150 V
